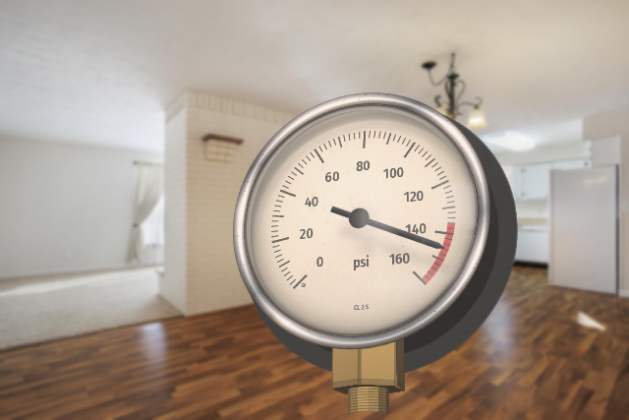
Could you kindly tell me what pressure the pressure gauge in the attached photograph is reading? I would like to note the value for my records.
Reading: 146 psi
